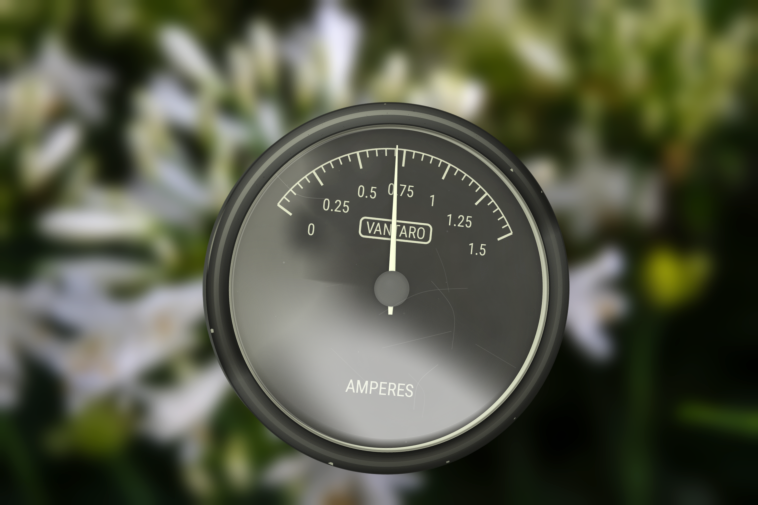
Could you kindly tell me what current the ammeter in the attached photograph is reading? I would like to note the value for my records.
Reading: 0.7 A
